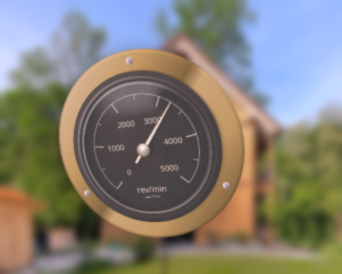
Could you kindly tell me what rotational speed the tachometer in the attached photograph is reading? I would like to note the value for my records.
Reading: 3250 rpm
